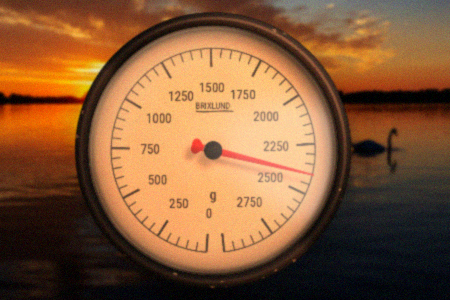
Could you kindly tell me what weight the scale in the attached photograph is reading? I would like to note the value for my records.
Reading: 2400 g
